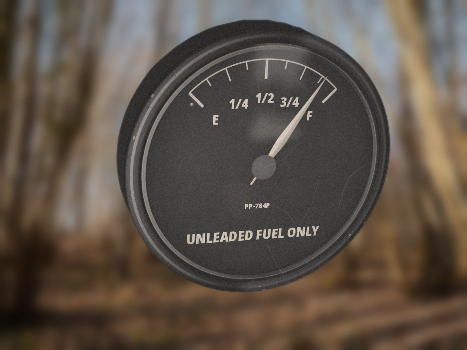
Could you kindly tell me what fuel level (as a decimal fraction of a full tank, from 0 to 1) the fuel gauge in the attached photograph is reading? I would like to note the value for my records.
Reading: 0.875
